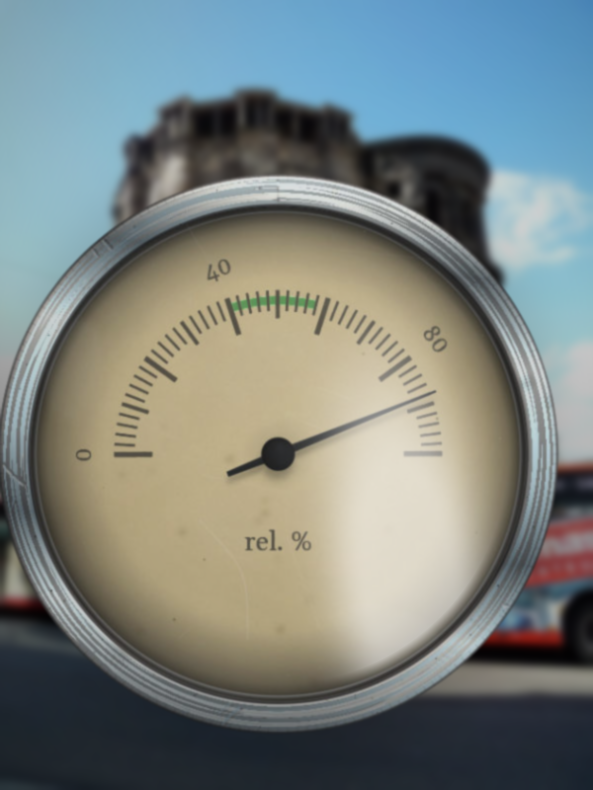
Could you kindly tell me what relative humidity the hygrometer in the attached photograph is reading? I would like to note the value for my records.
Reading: 88 %
